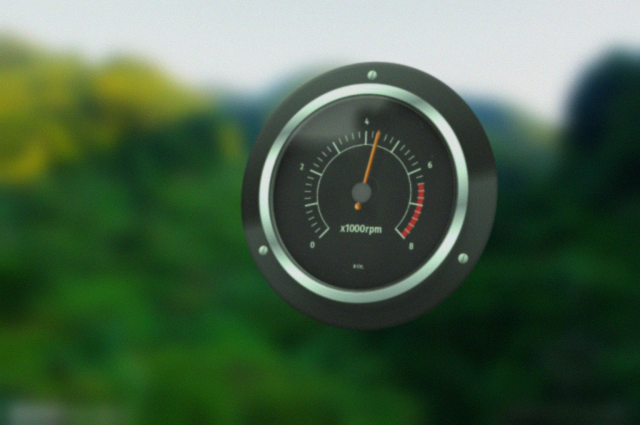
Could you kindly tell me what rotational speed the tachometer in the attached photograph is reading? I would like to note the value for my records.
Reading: 4400 rpm
